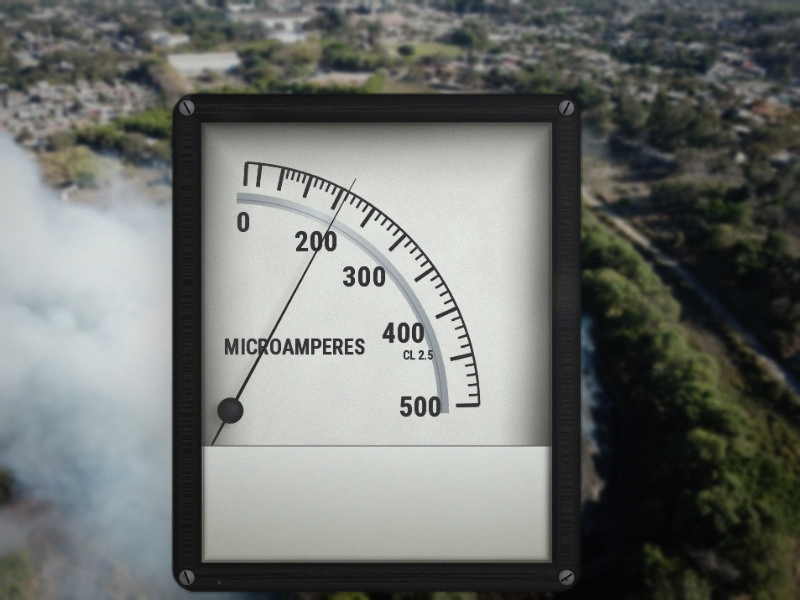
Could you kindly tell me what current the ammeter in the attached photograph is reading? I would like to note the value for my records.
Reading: 210 µA
